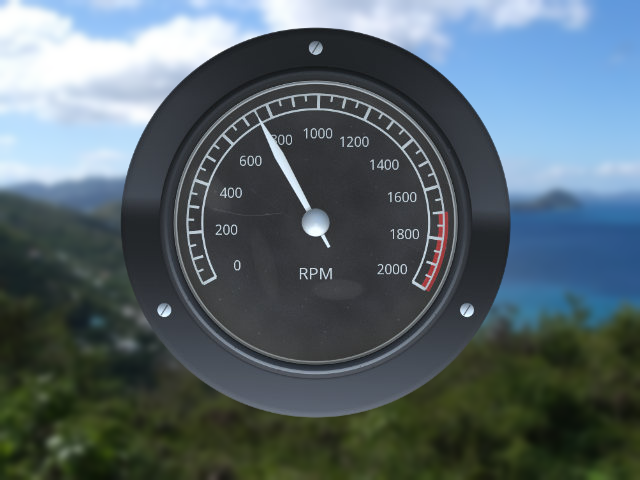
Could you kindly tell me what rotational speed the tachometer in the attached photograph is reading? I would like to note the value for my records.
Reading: 750 rpm
